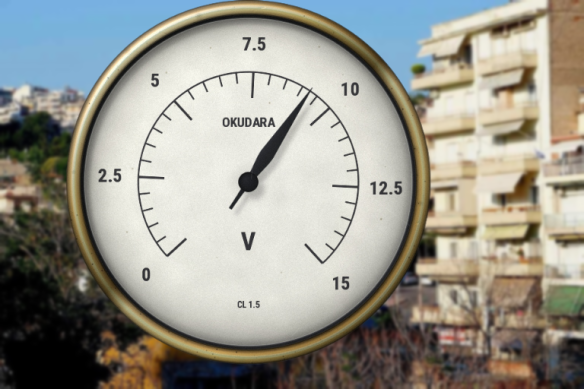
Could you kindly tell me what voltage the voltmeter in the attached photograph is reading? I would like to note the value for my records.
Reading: 9.25 V
